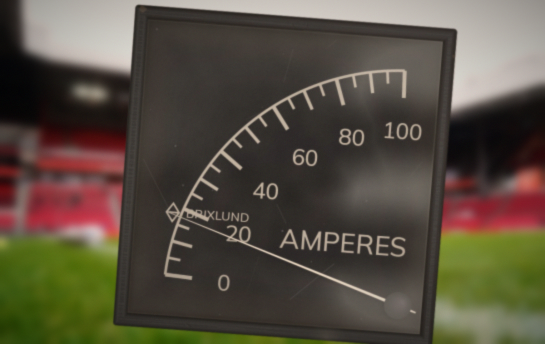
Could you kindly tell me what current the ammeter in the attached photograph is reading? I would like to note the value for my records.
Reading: 17.5 A
